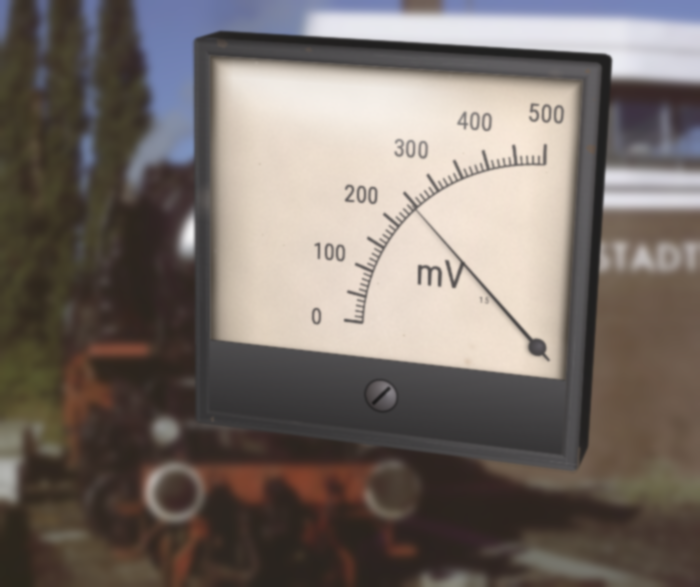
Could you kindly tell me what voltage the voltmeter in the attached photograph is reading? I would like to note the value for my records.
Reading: 250 mV
